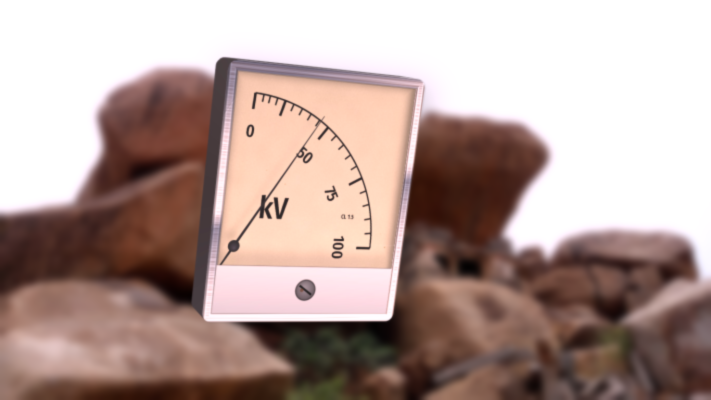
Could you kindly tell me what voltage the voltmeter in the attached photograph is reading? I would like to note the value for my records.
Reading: 45 kV
